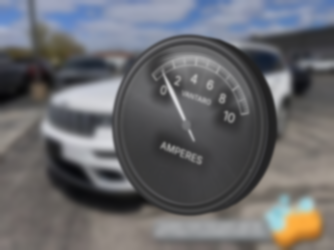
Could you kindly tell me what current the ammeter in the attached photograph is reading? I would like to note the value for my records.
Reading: 1 A
